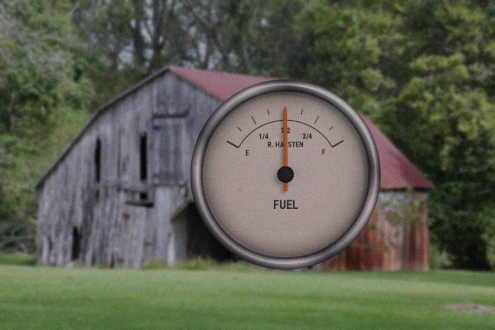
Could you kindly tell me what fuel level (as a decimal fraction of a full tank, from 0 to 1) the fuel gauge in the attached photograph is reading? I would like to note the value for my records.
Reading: 0.5
